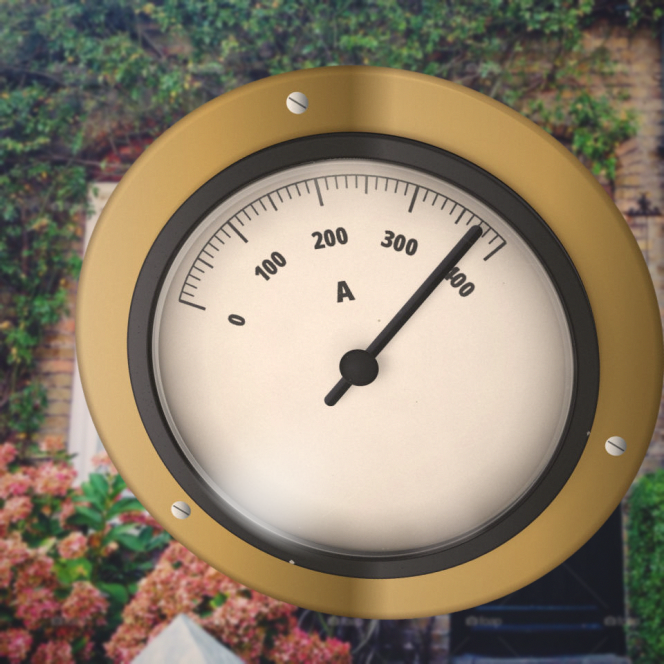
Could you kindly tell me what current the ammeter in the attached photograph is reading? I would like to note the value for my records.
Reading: 370 A
